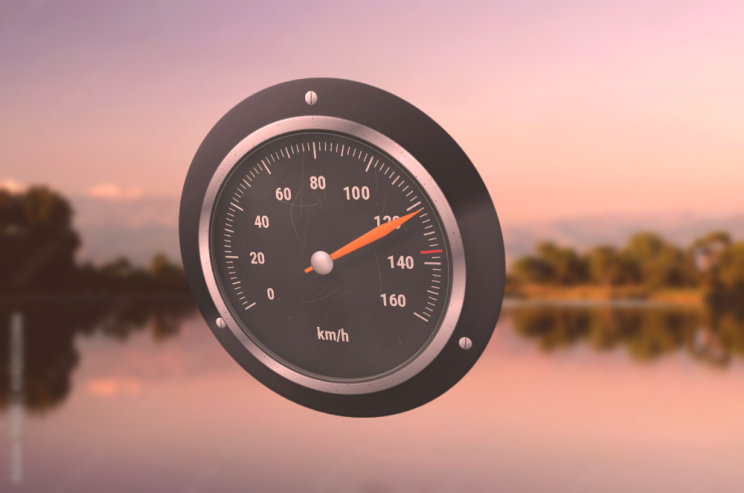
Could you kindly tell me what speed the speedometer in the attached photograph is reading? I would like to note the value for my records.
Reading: 122 km/h
